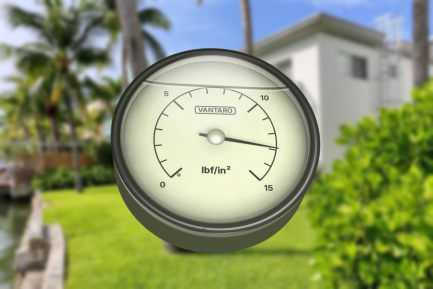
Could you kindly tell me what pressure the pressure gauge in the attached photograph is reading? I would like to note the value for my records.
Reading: 13 psi
